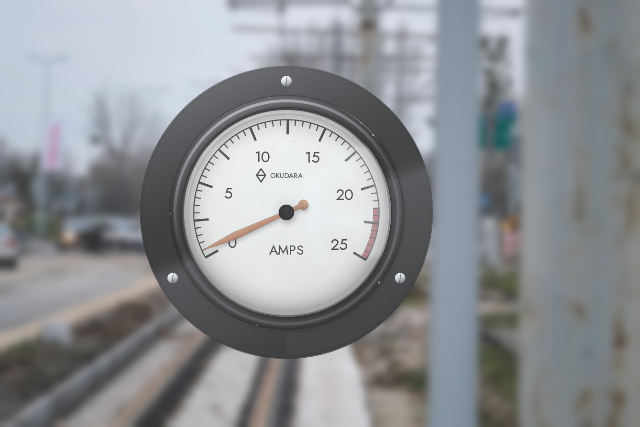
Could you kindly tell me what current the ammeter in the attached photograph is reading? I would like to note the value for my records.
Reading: 0.5 A
